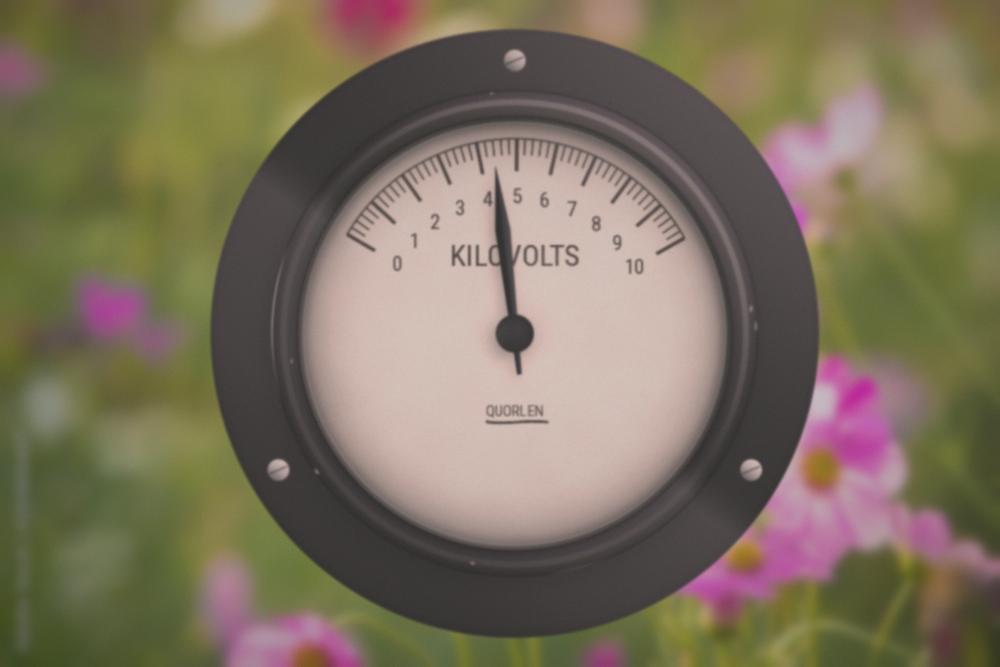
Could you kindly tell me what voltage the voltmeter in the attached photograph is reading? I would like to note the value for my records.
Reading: 4.4 kV
